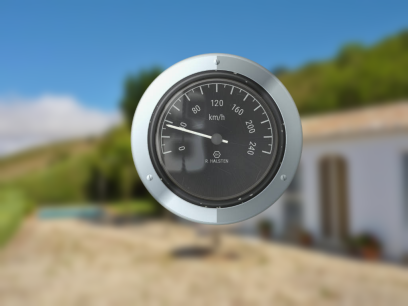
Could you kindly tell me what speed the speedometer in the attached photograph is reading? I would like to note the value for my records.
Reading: 35 km/h
